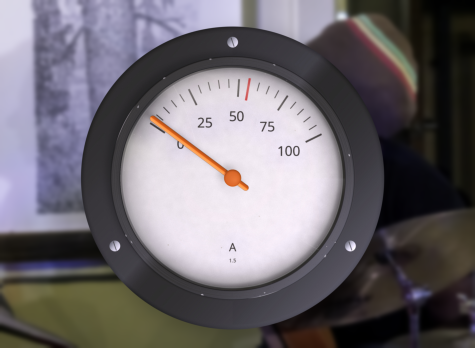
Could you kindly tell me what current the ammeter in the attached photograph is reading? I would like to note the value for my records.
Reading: 2.5 A
